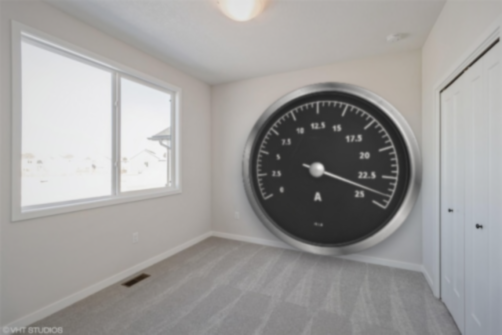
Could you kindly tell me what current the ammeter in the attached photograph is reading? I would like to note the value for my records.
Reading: 24 A
